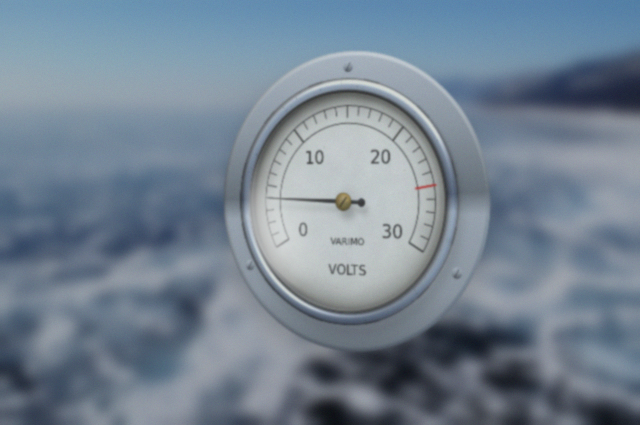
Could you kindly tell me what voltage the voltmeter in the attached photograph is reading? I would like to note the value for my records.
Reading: 4 V
